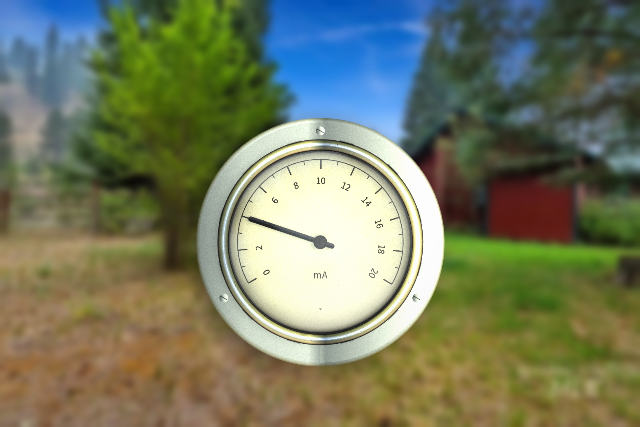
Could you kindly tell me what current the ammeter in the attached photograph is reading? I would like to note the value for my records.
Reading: 4 mA
